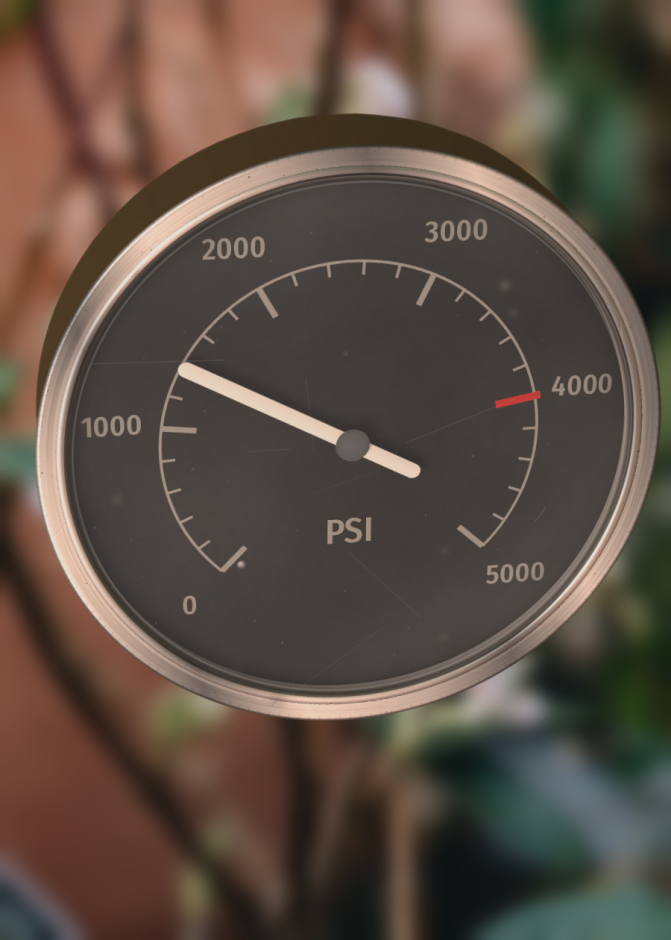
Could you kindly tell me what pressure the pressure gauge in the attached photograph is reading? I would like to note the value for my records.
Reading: 1400 psi
